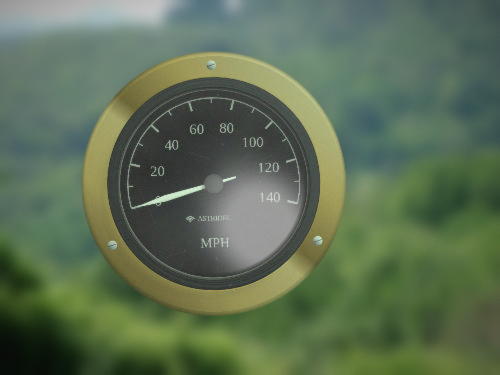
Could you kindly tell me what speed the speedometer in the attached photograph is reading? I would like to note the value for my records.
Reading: 0 mph
